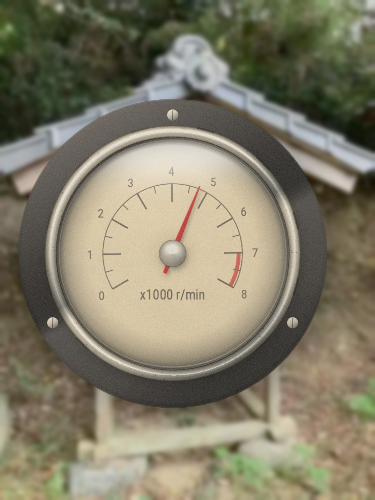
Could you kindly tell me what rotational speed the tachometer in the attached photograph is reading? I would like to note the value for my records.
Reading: 4750 rpm
